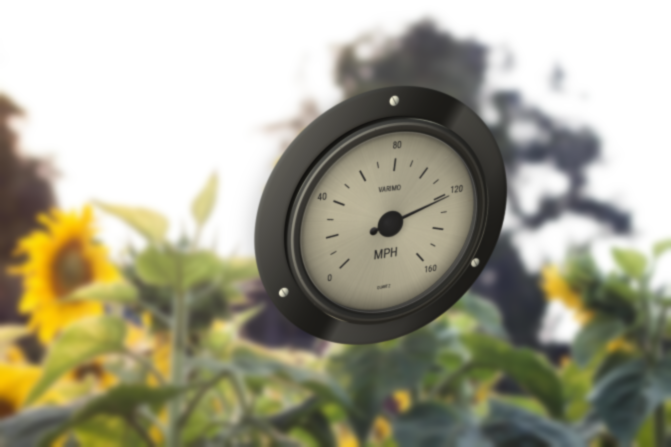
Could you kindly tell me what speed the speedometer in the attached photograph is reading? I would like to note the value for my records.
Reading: 120 mph
